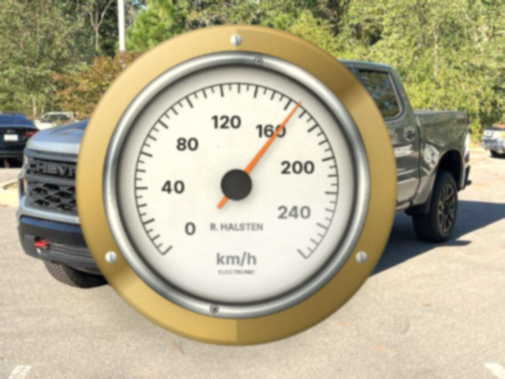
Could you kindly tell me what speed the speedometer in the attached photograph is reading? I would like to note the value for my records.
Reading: 165 km/h
